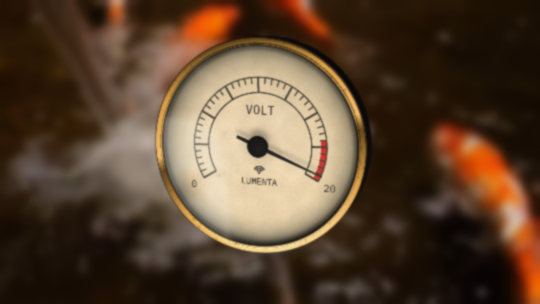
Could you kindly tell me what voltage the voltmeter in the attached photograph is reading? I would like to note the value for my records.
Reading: 19.5 V
